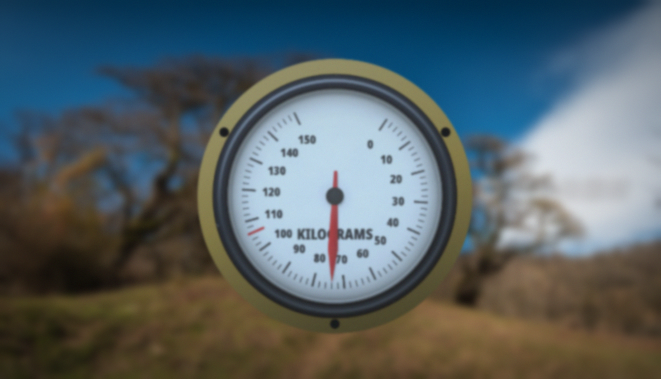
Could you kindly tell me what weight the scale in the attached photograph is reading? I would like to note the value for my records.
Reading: 74 kg
